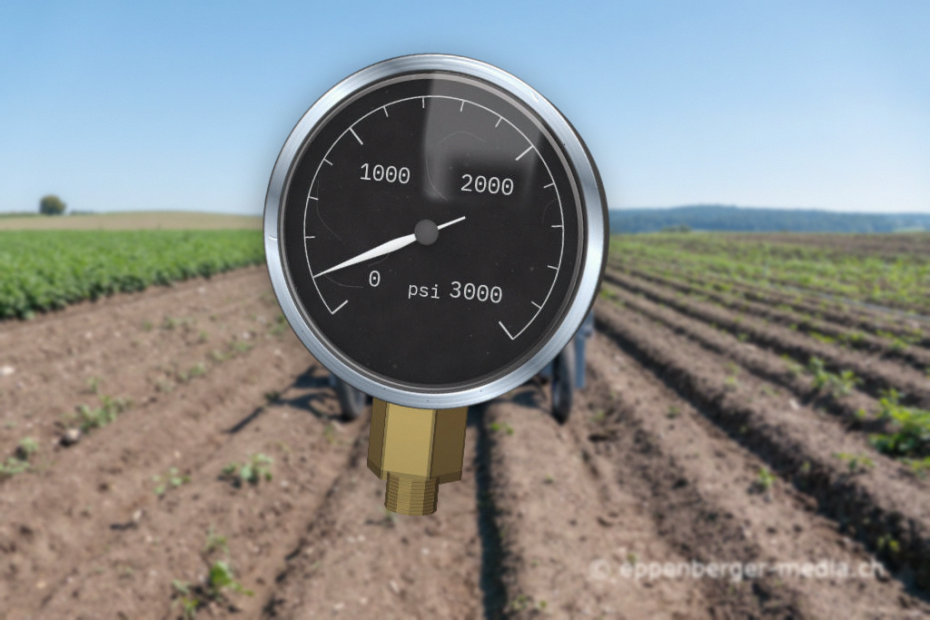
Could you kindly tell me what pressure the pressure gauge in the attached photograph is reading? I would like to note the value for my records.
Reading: 200 psi
